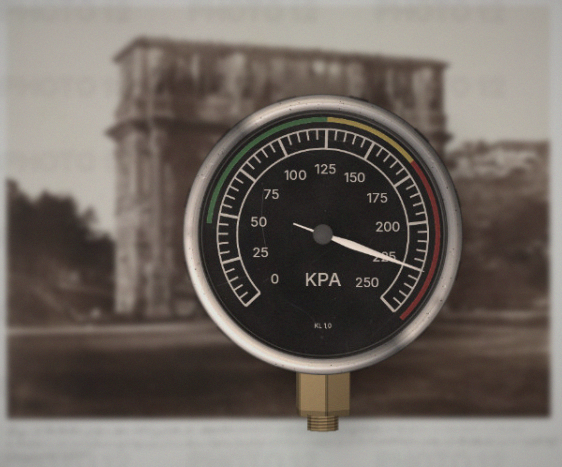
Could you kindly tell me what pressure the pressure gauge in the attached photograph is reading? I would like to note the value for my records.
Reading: 225 kPa
